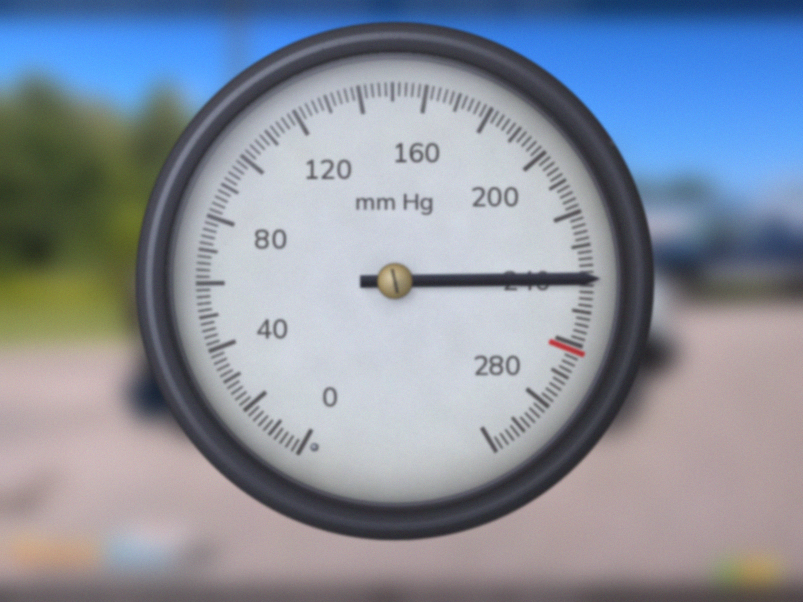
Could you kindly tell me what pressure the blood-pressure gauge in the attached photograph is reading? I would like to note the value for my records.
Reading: 240 mmHg
